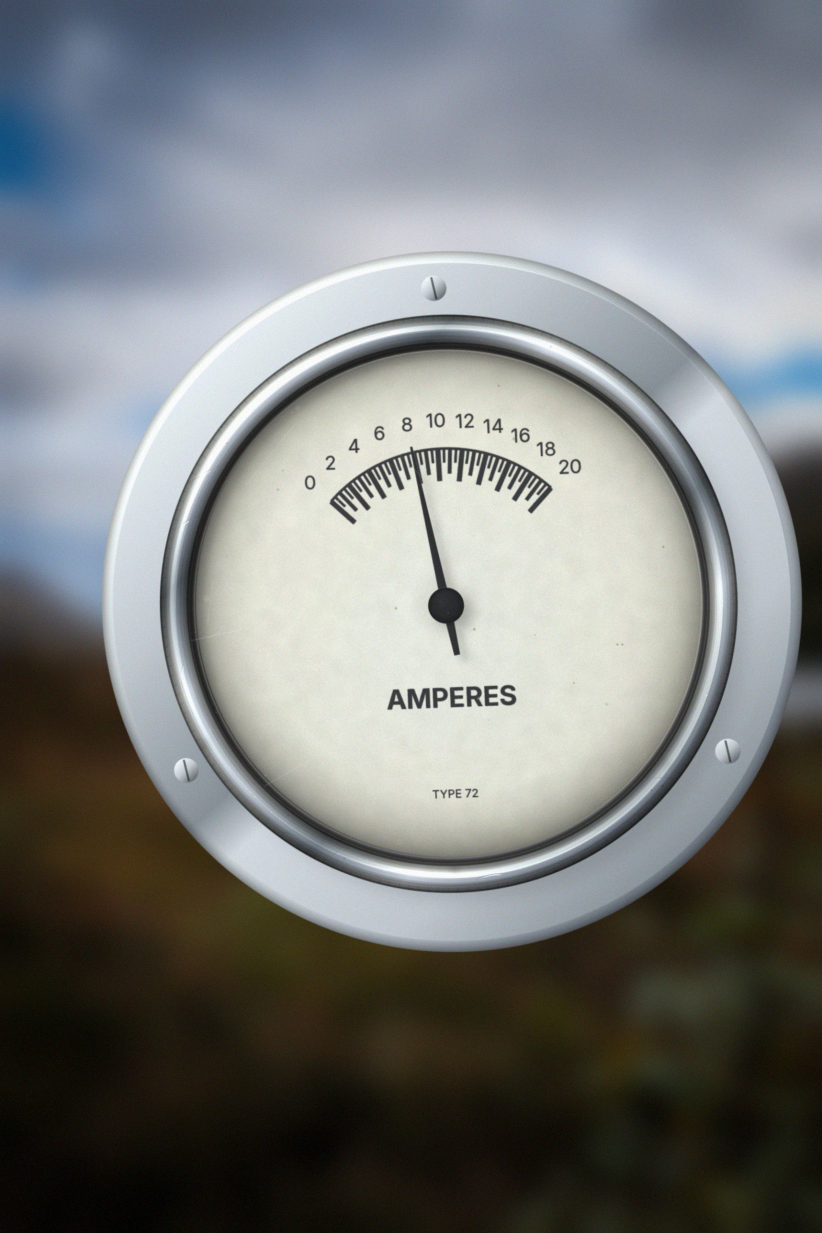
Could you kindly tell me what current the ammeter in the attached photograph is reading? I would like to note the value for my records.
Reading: 8 A
